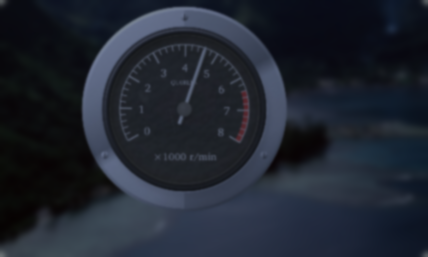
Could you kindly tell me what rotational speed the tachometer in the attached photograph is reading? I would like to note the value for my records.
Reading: 4600 rpm
